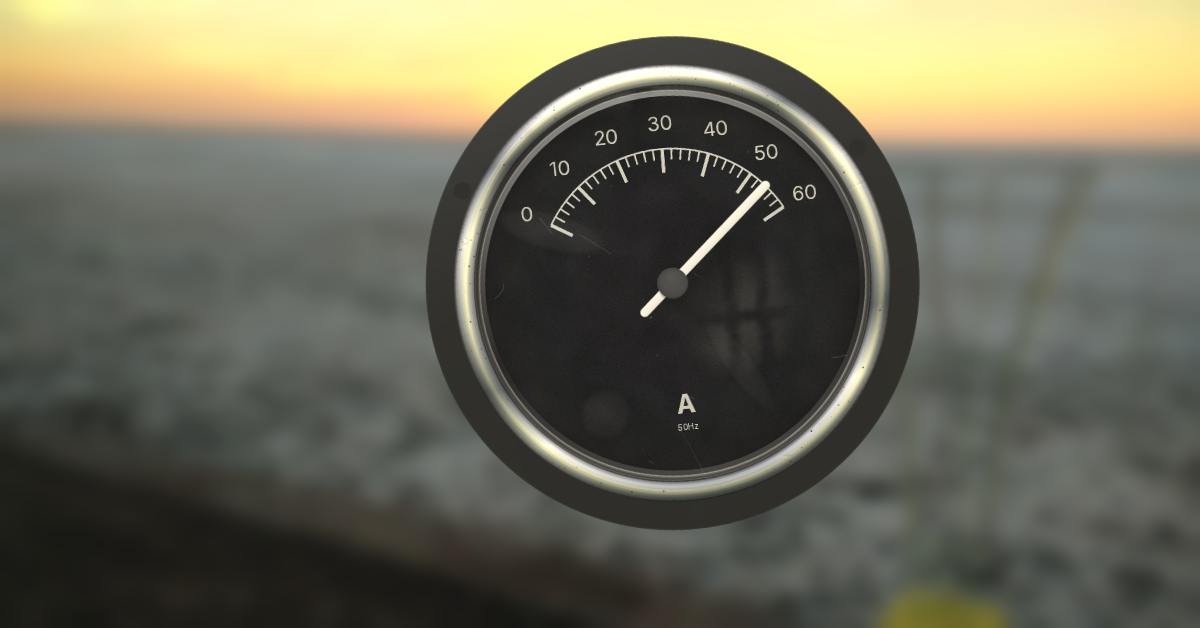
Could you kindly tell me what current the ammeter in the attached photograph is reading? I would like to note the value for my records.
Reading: 54 A
